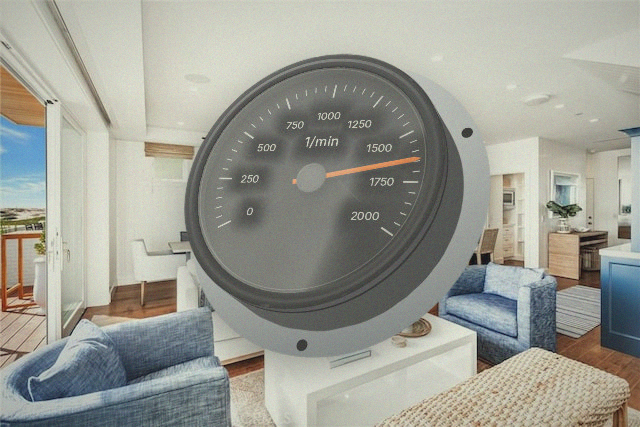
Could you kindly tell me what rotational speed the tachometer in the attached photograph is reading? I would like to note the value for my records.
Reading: 1650 rpm
